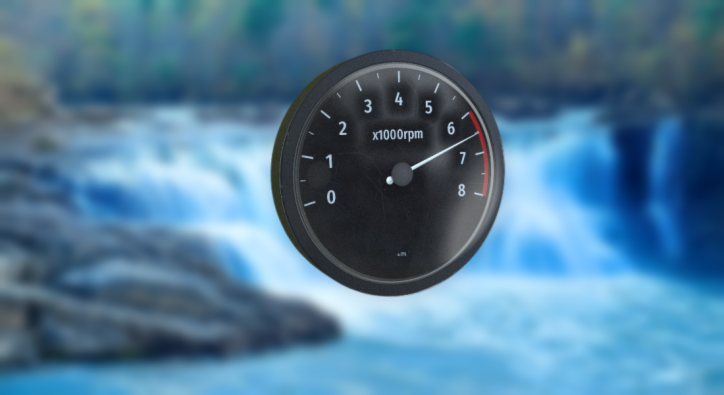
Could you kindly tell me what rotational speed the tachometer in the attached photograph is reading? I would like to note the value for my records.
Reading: 6500 rpm
